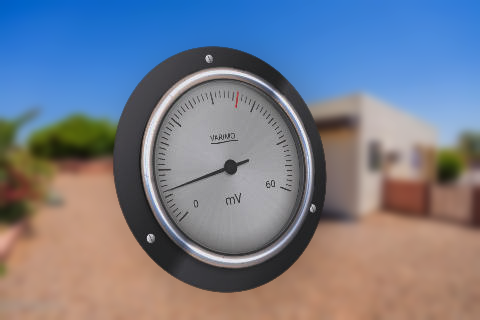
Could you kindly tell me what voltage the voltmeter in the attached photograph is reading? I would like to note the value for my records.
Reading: 6 mV
